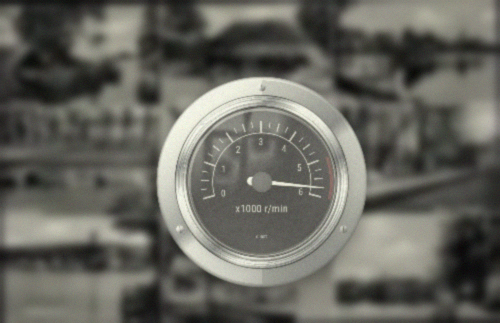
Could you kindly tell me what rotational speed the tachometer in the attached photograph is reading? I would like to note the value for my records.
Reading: 5750 rpm
